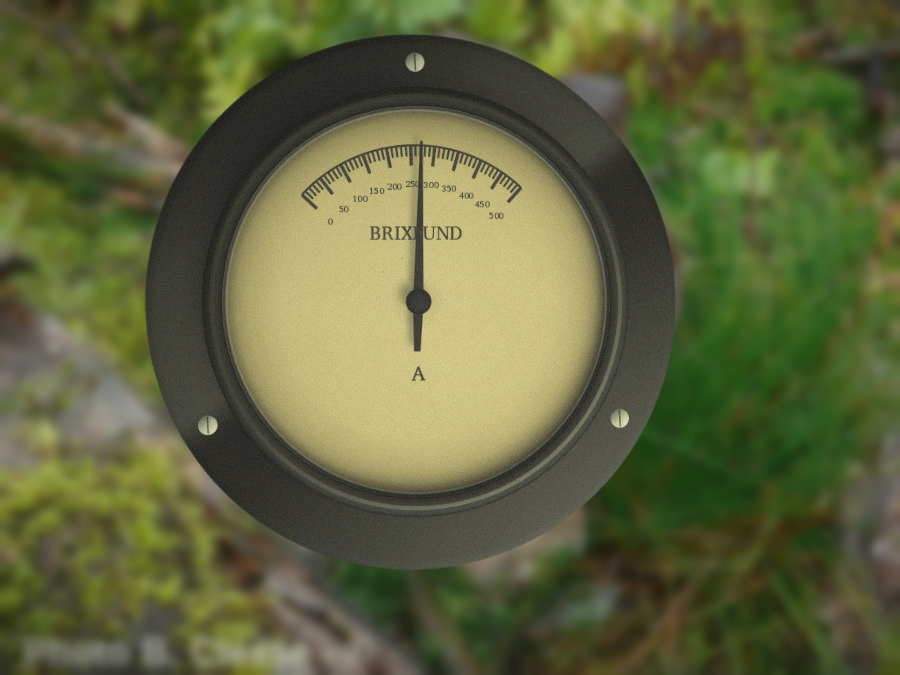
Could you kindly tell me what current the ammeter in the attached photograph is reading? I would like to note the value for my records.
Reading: 270 A
